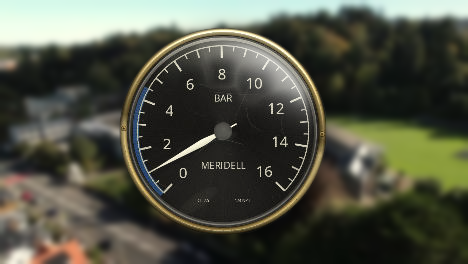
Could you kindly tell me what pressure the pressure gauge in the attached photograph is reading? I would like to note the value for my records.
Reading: 1 bar
